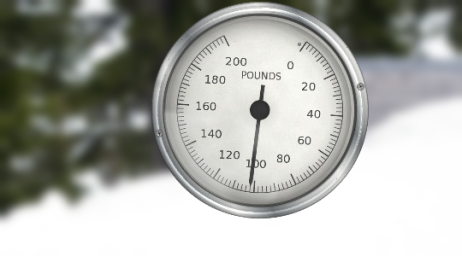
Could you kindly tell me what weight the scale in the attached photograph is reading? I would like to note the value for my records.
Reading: 102 lb
